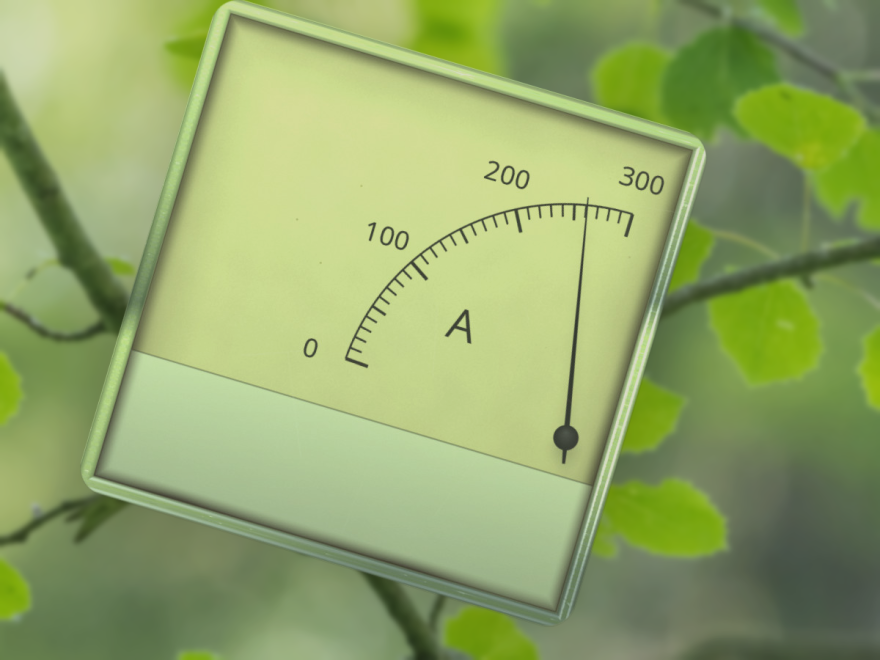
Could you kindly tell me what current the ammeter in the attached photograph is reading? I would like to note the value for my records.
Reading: 260 A
